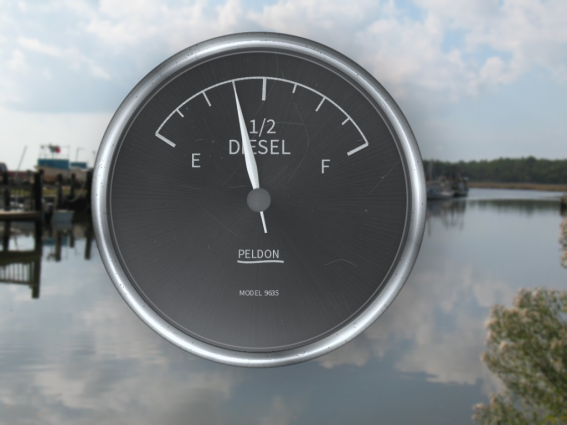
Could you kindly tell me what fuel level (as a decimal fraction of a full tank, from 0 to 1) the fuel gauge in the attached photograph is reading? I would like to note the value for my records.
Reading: 0.375
